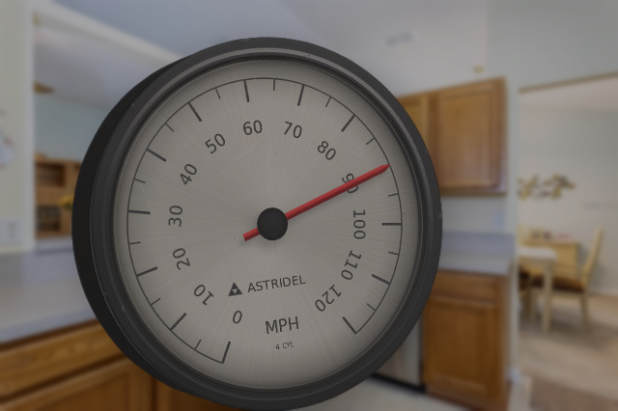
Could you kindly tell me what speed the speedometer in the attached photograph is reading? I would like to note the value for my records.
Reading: 90 mph
